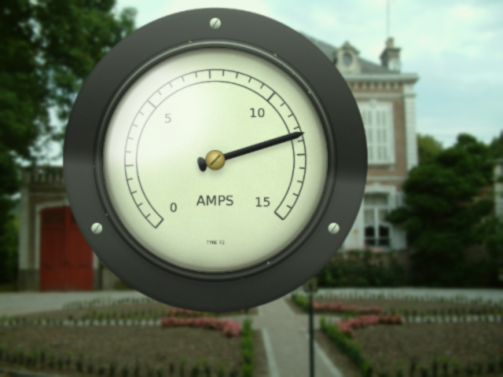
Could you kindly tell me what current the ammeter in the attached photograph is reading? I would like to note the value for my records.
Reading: 11.75 A
